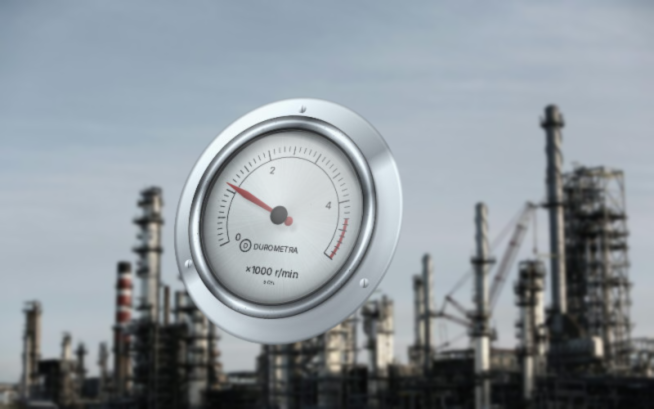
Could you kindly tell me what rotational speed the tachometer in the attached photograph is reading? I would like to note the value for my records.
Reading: 1100 rpm
